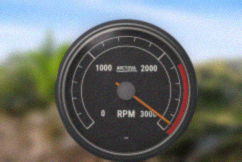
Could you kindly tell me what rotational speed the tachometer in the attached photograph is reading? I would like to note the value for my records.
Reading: 2900 rpm
